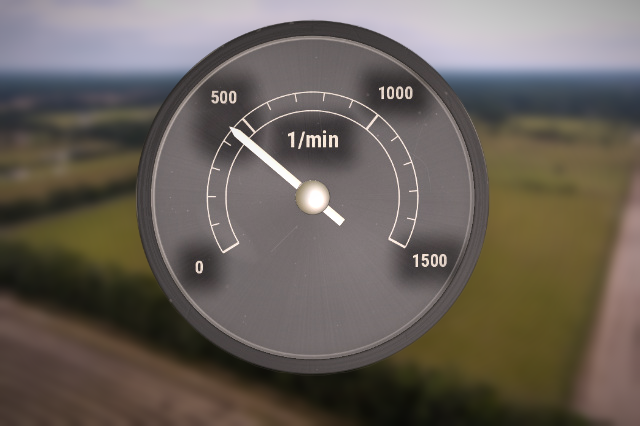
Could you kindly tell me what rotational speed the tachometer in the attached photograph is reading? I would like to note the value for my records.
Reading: 450 rpm
